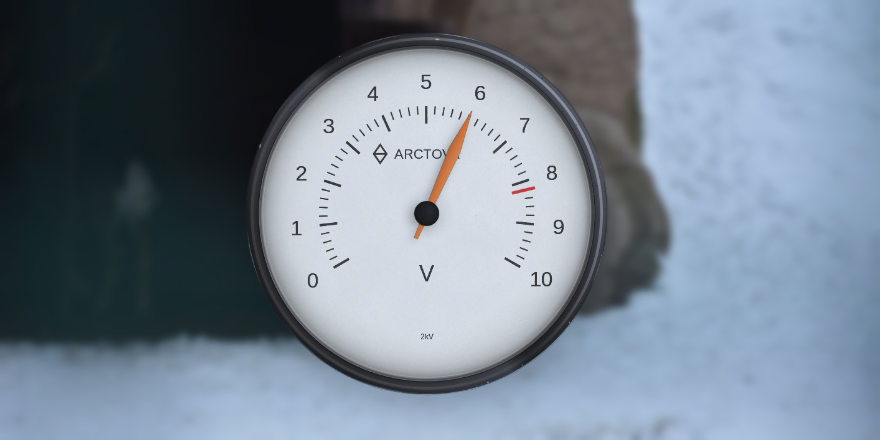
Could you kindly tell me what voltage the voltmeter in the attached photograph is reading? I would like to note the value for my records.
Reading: 6 V
